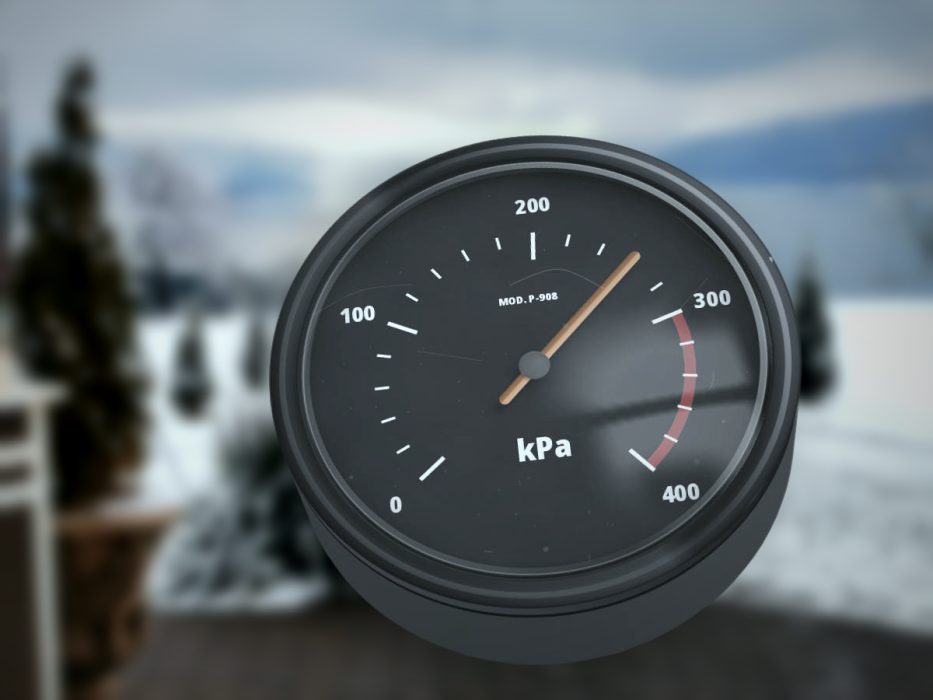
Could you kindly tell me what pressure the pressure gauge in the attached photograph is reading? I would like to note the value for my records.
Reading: 260 kPa
